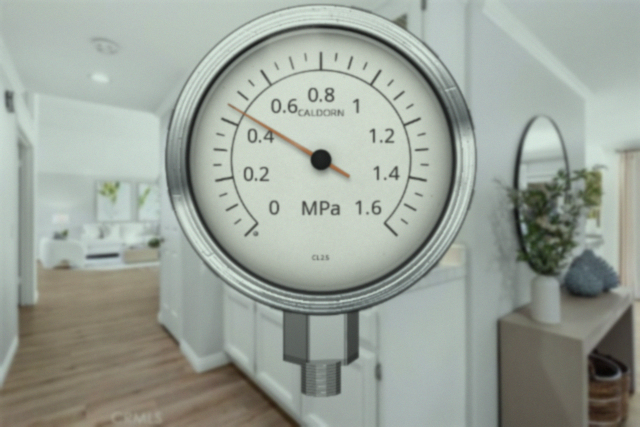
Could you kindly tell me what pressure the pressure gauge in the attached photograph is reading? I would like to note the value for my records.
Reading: 0.45 MPa
